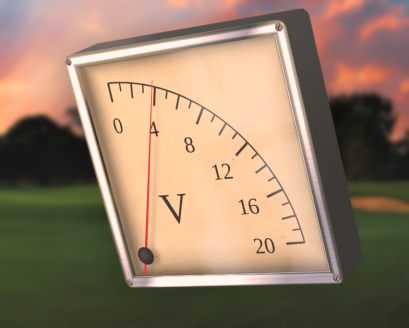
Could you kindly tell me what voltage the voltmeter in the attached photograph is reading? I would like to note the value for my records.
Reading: 4 V
